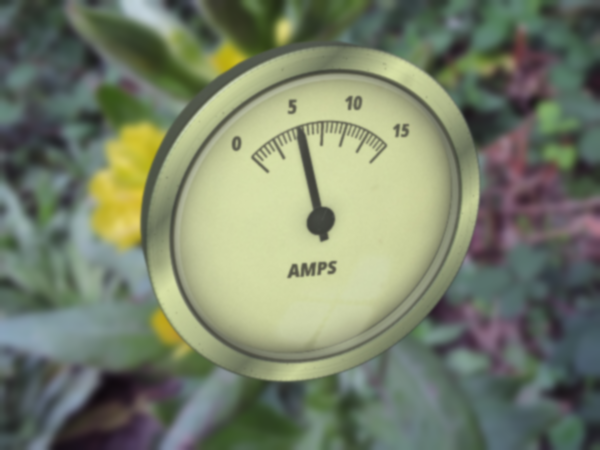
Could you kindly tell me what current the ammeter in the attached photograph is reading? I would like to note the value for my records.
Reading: 5 A
